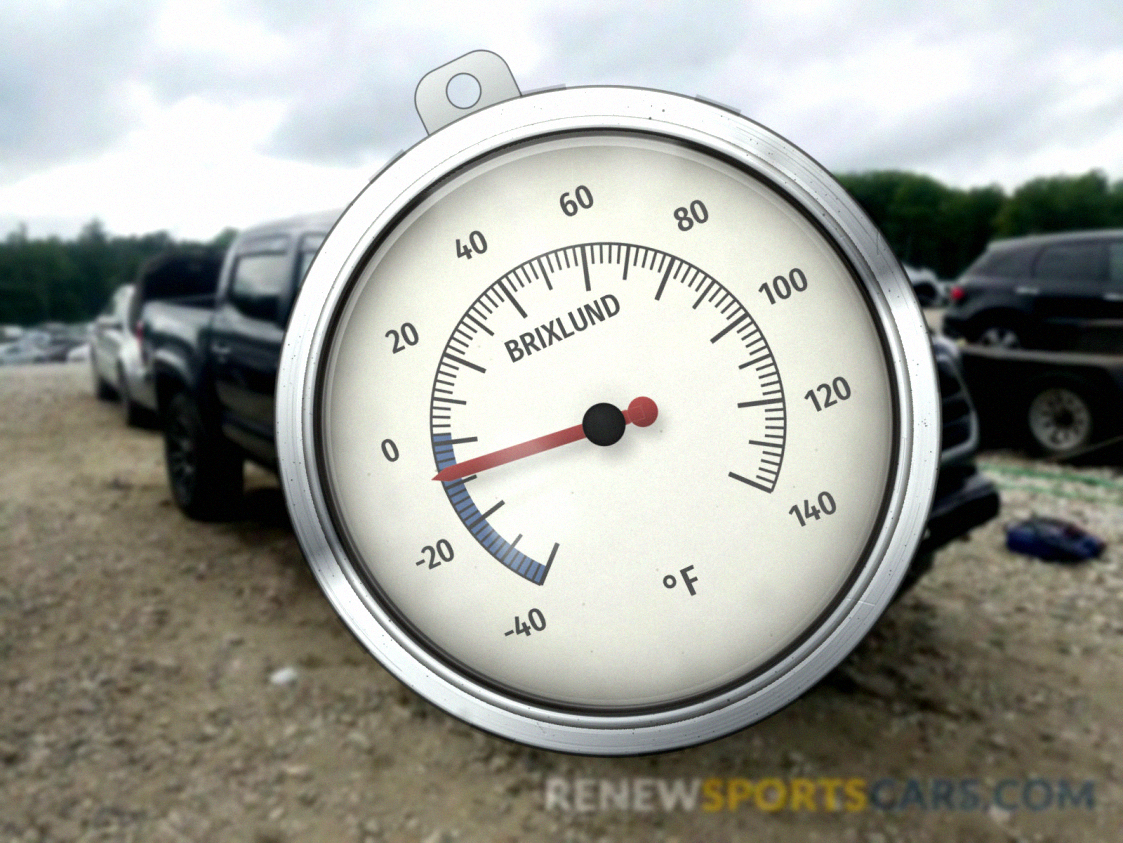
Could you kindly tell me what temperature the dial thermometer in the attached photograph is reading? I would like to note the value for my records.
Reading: -7 °F
